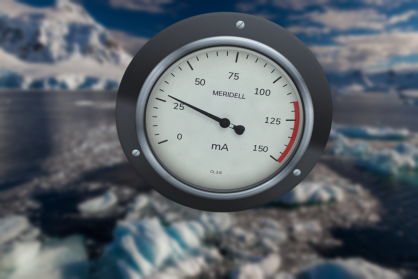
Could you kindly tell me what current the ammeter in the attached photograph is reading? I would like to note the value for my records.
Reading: 30 mA
